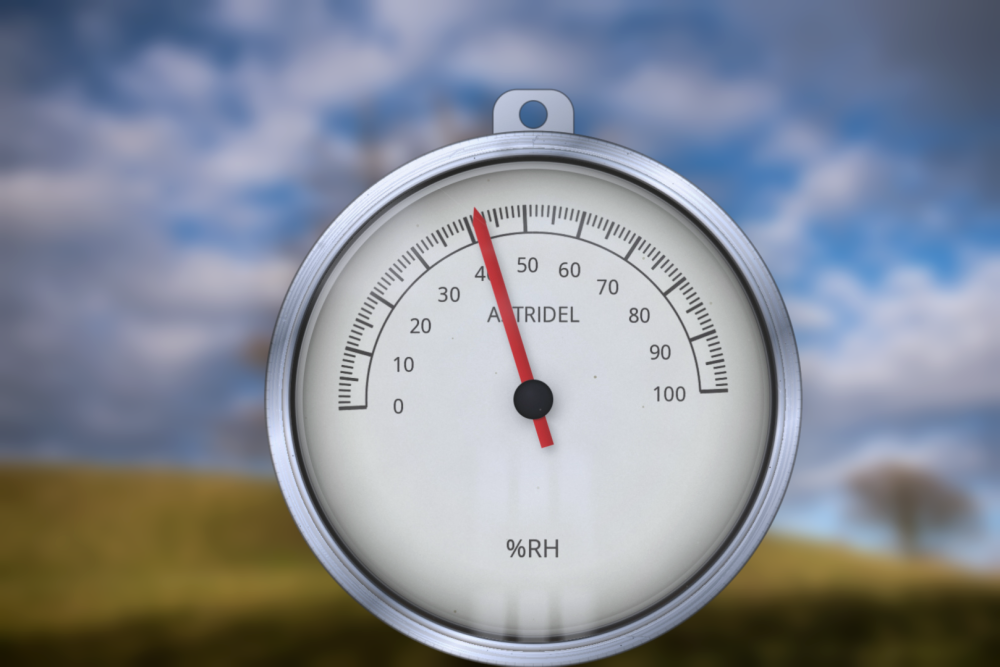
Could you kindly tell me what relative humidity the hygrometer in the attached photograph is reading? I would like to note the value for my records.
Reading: 42 %
